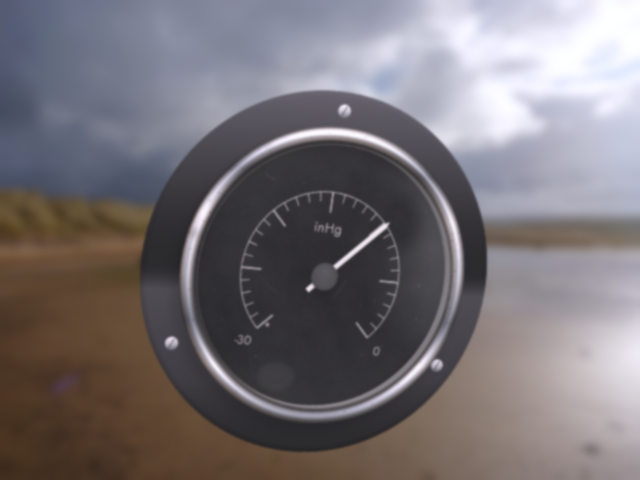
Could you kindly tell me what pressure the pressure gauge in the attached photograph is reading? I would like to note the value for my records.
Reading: -10 inHg
